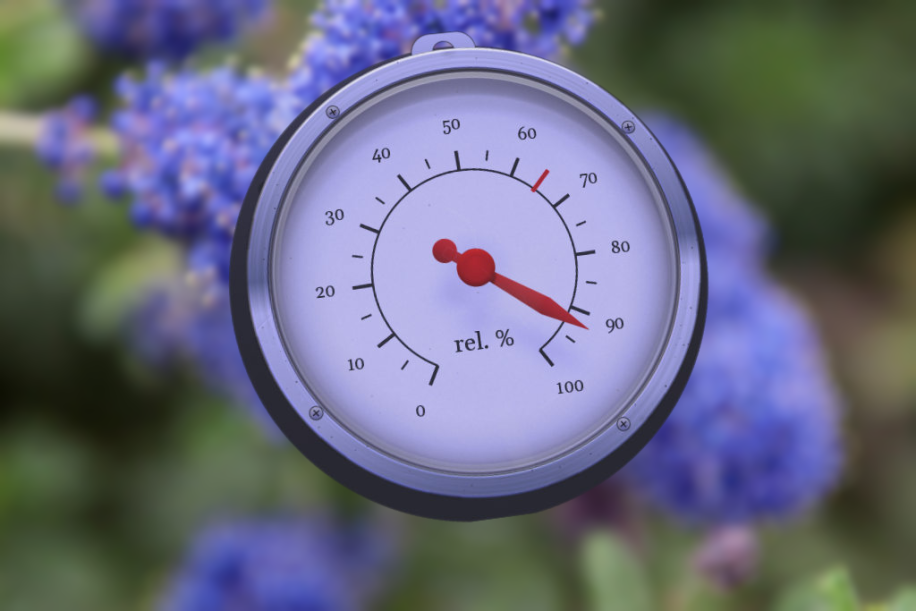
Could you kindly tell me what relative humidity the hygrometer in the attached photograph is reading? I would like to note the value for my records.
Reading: 92.5 %
